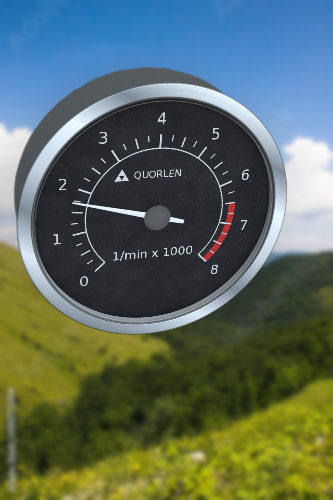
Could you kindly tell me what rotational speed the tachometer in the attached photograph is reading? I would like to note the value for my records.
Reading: 1750 rpm
